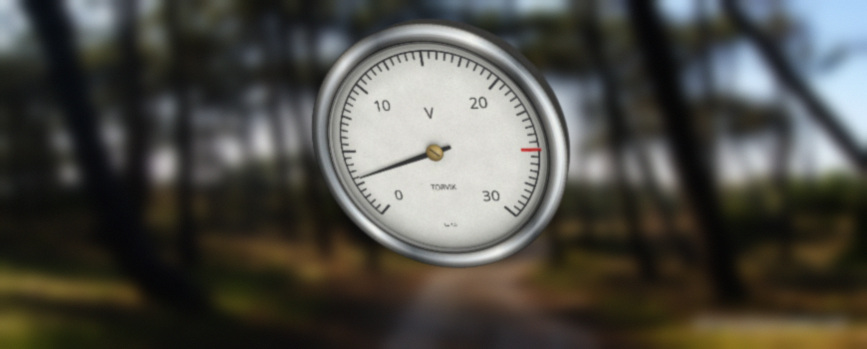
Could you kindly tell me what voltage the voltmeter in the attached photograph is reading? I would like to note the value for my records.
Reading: 3 V
